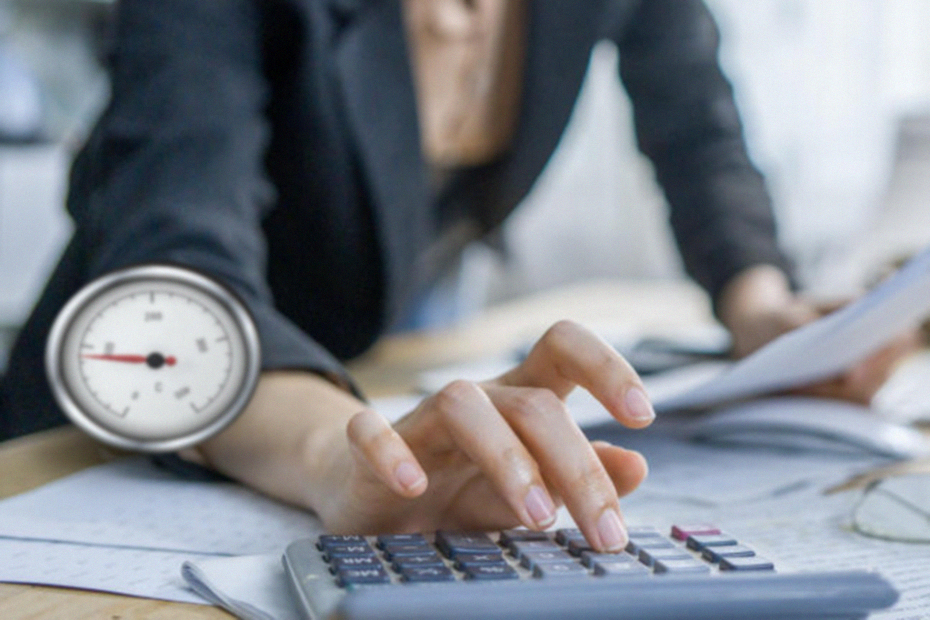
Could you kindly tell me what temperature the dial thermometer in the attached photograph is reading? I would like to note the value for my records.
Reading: 90 °C
